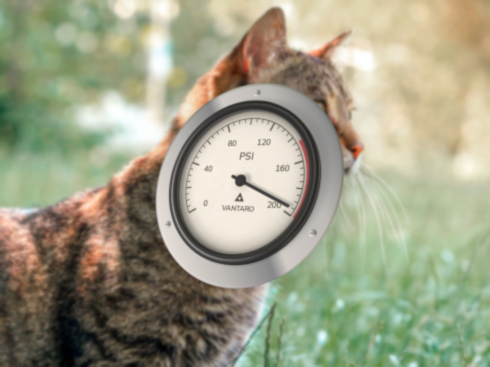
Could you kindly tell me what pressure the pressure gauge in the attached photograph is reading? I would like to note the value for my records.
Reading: 195 psi
